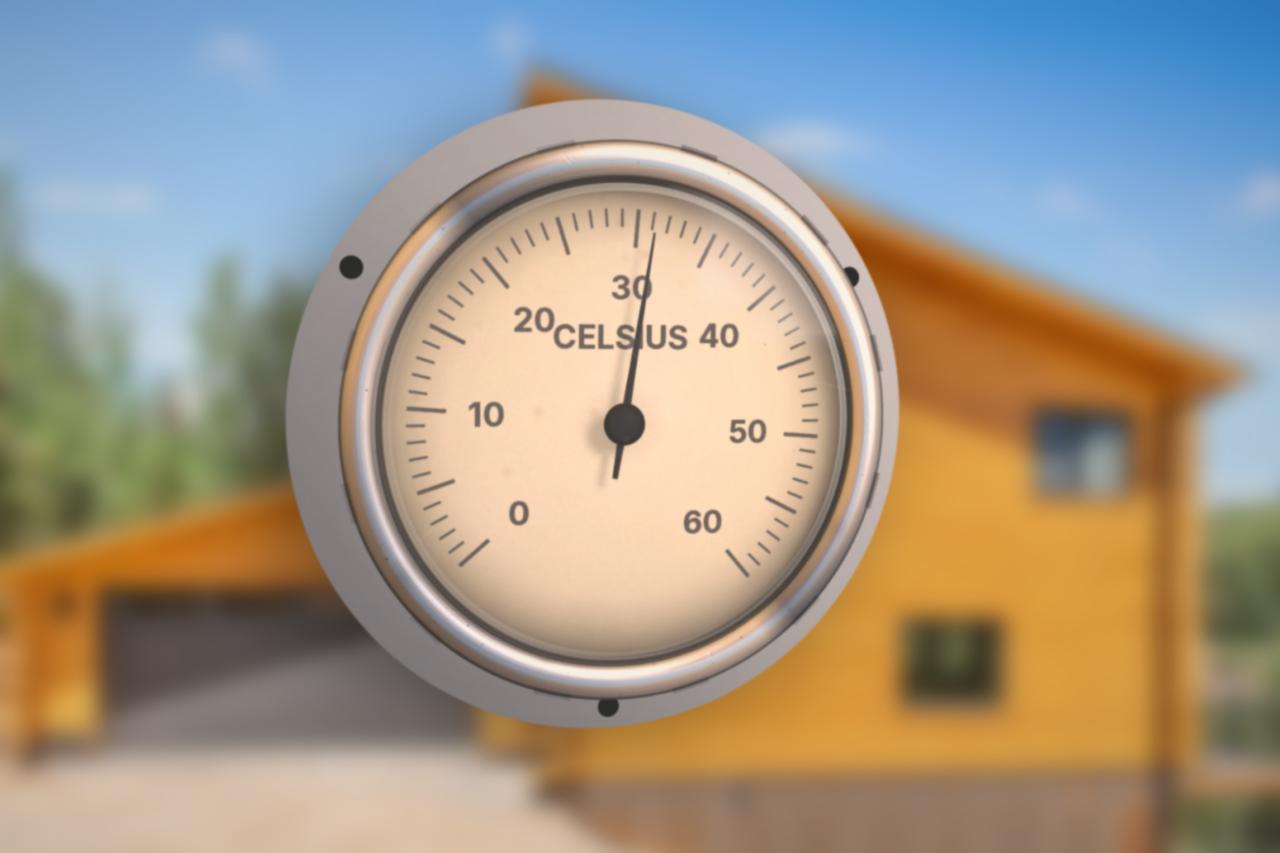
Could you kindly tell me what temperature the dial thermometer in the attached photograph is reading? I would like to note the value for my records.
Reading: 31 °C
